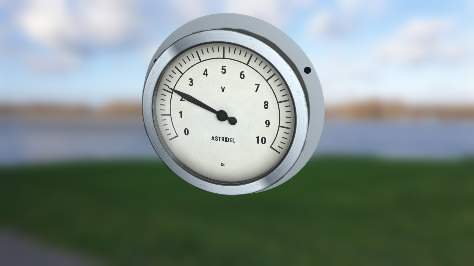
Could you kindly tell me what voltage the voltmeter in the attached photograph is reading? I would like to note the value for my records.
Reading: 2.2 V
